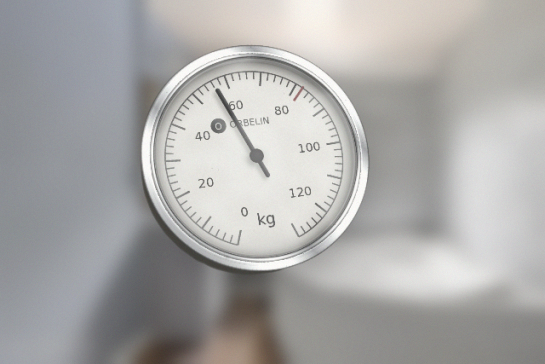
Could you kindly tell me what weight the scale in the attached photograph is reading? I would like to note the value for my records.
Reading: 56 kg
